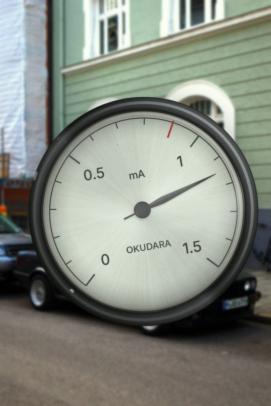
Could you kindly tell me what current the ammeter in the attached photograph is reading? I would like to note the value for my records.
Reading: 1.15 mA
